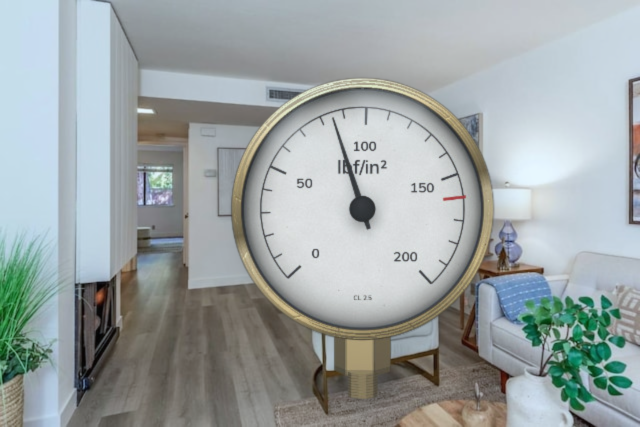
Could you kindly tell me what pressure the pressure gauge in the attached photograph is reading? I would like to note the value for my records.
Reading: 85 psi
